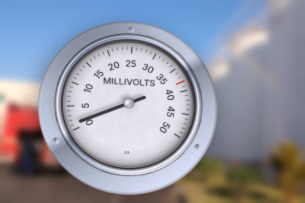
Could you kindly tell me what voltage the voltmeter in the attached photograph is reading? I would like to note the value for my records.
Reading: 1 mV
